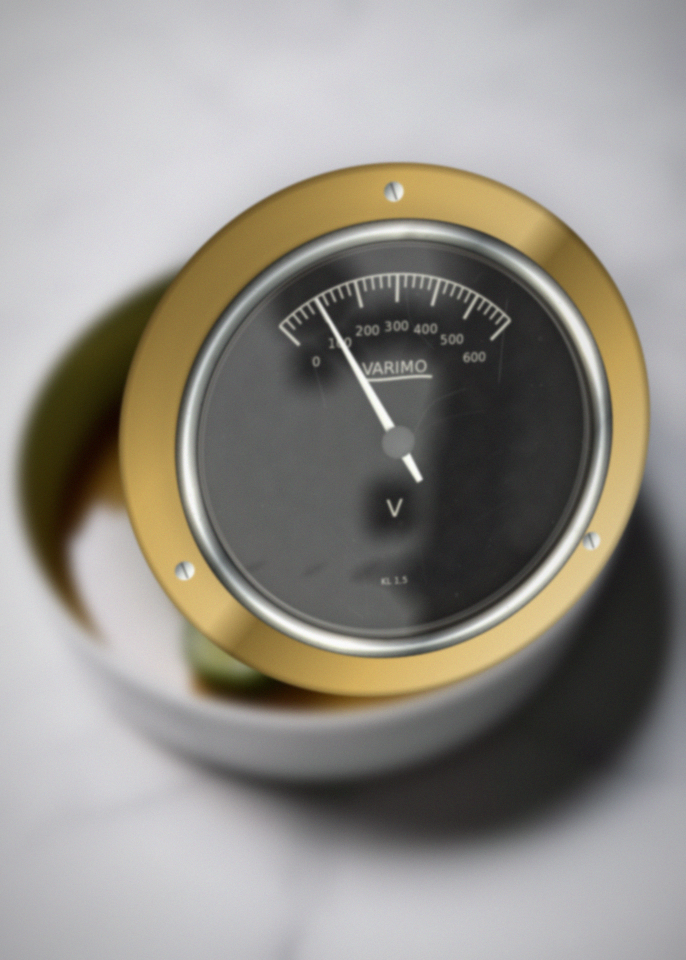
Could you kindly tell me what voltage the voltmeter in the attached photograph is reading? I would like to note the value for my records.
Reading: 100 V
